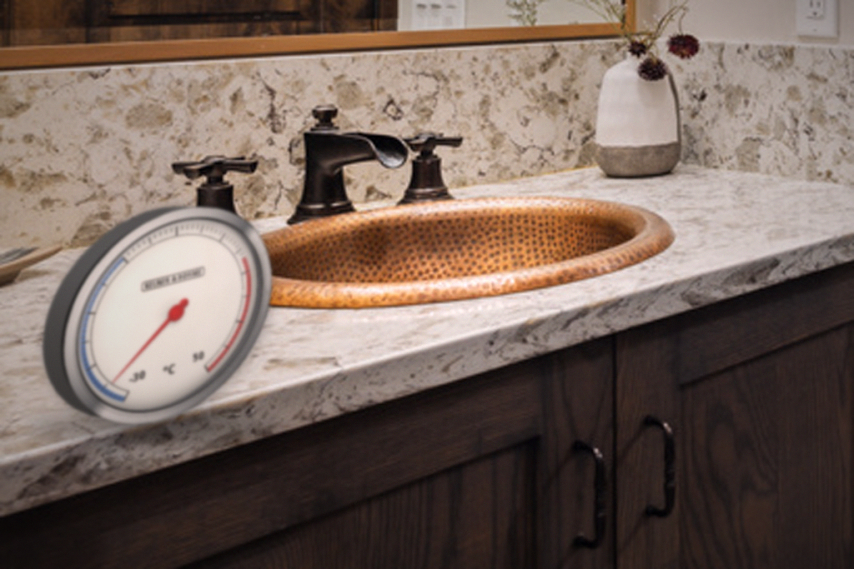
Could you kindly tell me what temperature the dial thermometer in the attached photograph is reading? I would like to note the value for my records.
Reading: -25 °C
